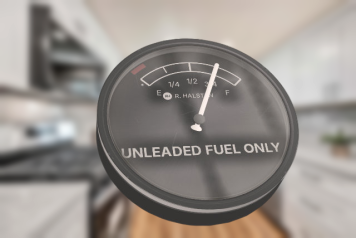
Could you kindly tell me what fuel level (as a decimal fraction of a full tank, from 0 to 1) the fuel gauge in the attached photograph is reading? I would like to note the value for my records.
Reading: 0.75
